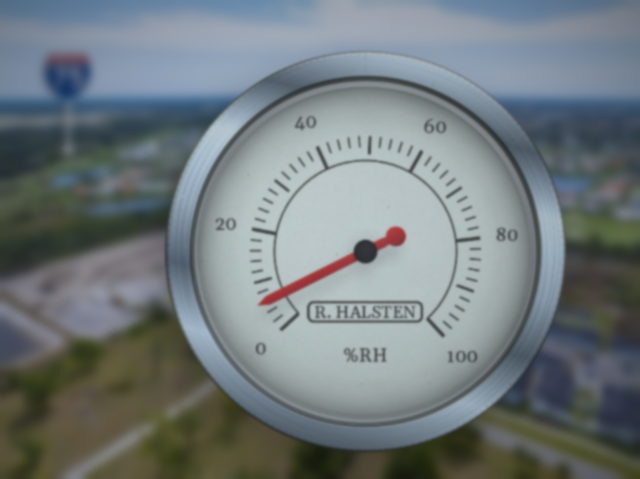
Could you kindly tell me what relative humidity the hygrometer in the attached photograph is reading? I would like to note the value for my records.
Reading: 6 %
